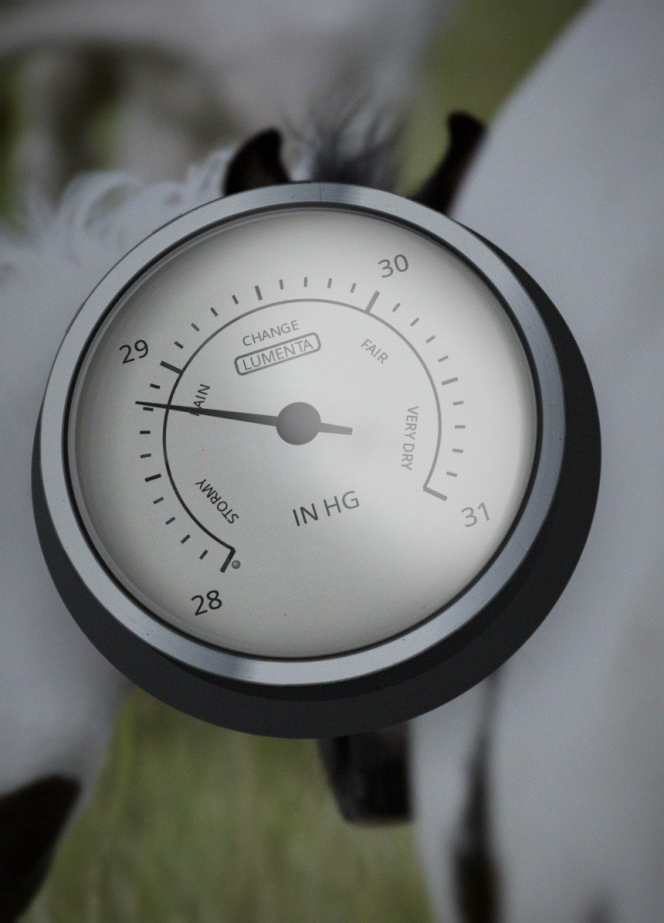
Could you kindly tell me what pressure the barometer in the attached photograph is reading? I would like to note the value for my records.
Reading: 28.8 inHg
